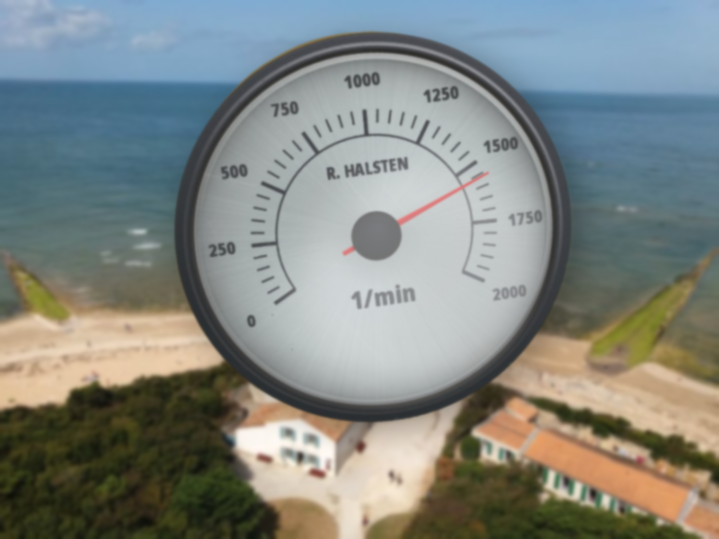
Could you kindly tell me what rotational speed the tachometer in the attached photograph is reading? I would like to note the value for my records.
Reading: 1550 rpm
